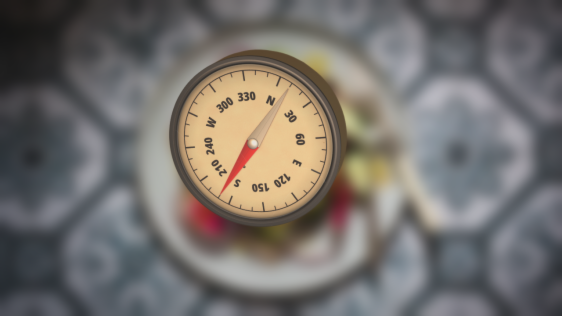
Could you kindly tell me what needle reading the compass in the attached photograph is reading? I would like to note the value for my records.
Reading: 190 °
